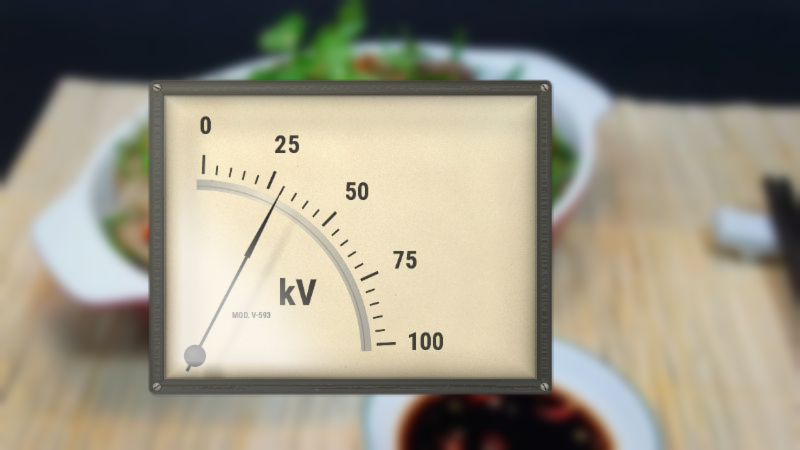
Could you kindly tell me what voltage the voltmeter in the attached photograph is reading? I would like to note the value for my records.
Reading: 30 kV
